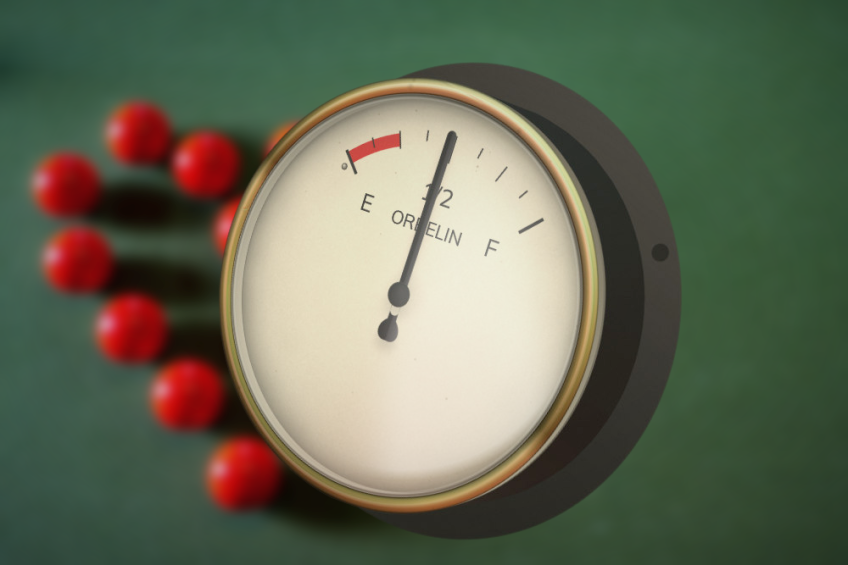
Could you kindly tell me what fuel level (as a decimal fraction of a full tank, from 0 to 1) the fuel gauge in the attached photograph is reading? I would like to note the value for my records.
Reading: 0.5
